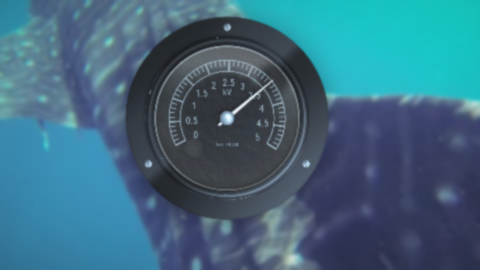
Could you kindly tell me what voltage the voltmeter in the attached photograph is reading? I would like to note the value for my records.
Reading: 3.5 kV
